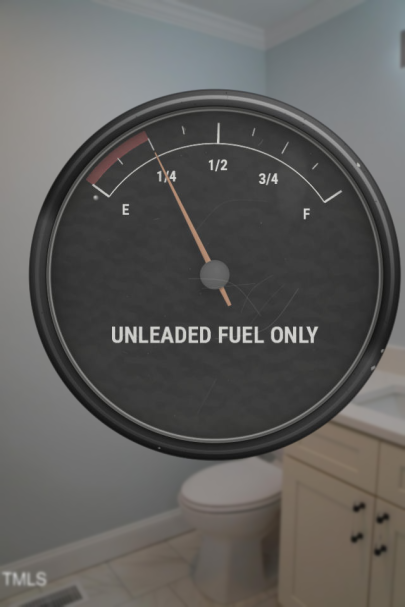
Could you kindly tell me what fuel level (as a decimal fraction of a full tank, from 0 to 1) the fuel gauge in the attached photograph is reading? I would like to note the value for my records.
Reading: 0.25
